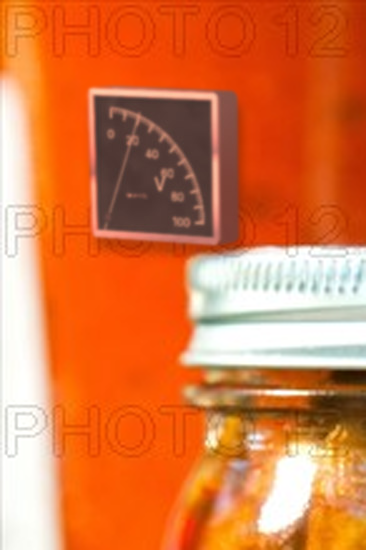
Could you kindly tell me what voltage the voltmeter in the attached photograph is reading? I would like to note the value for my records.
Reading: 20 V
